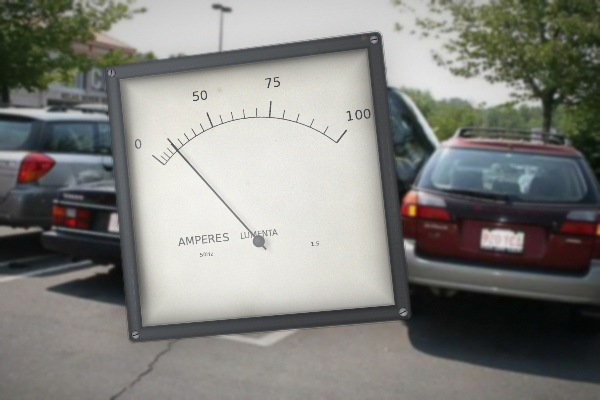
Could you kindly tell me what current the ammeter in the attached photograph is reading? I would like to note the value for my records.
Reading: 25 A
